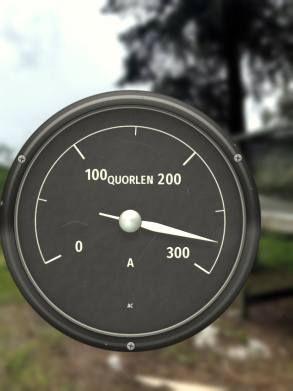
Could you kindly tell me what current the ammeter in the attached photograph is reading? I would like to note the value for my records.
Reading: 275 A
